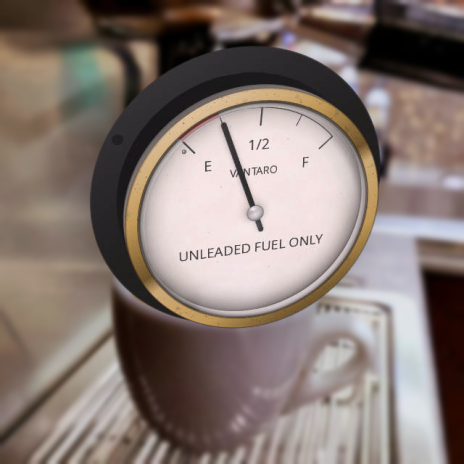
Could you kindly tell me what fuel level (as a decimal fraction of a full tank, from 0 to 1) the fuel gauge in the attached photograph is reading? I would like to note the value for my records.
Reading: 0.25
